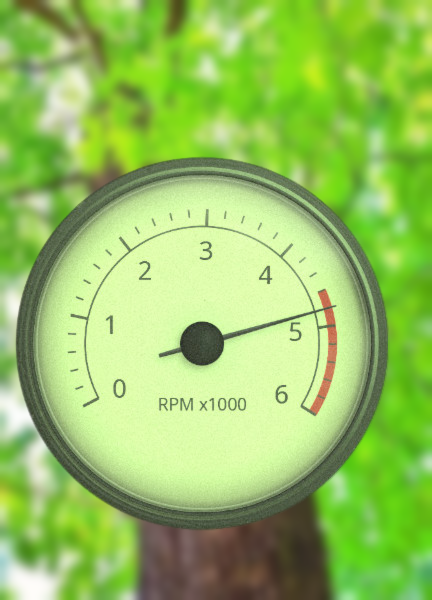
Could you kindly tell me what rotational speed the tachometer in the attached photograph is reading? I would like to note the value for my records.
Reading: 4800 rpm
